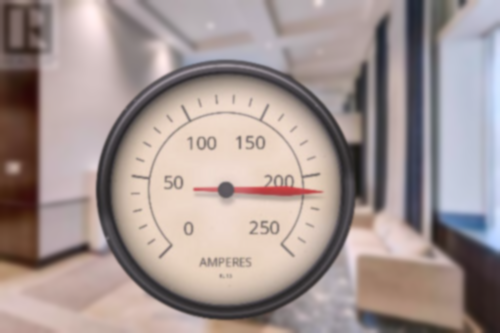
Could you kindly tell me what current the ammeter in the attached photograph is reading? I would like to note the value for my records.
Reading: 210 A
